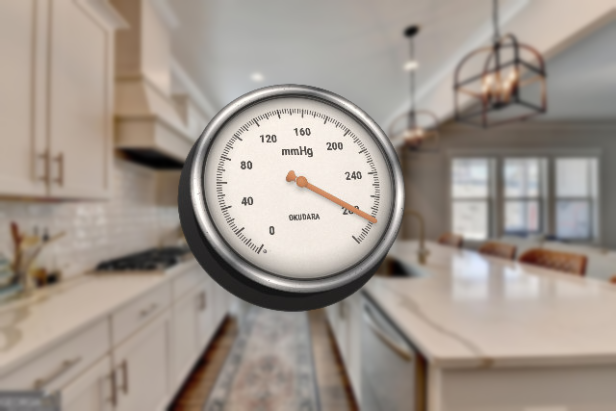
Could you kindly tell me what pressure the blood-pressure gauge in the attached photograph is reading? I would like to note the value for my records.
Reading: 280 mmHg
